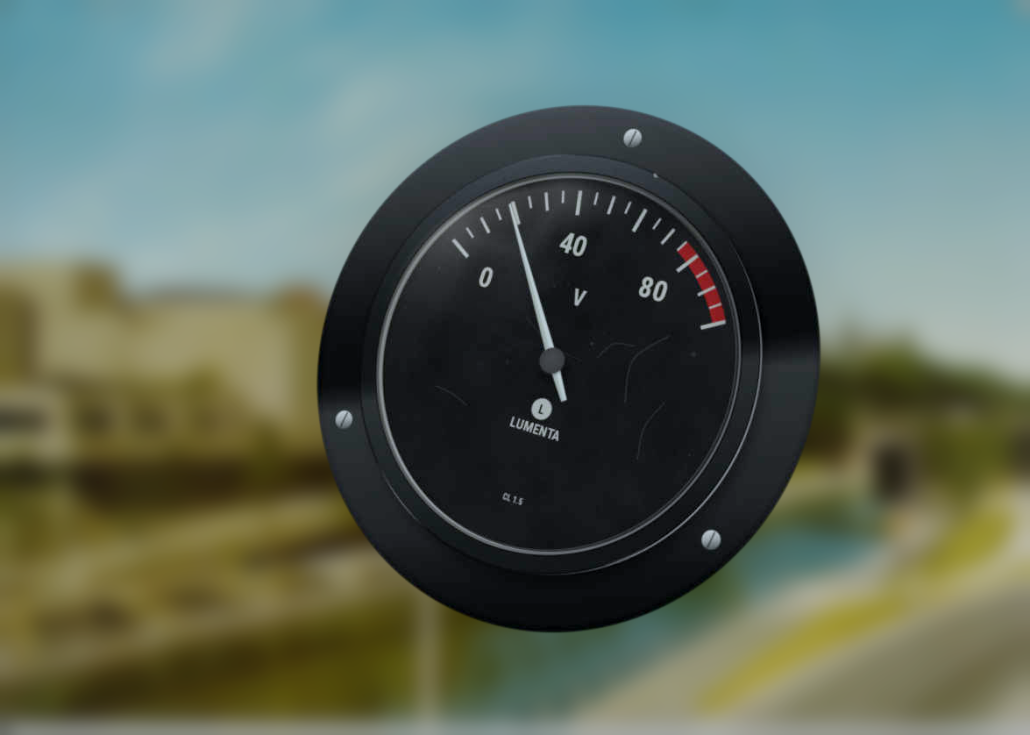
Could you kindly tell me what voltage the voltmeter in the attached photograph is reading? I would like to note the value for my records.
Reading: 20 V
